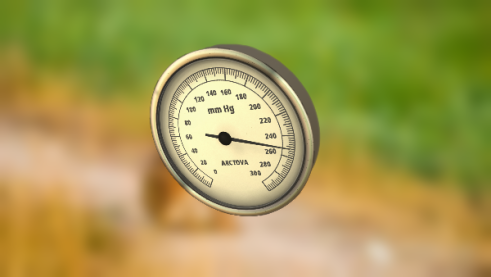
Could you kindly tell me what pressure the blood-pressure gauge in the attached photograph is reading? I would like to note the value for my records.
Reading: 250 mmHg
